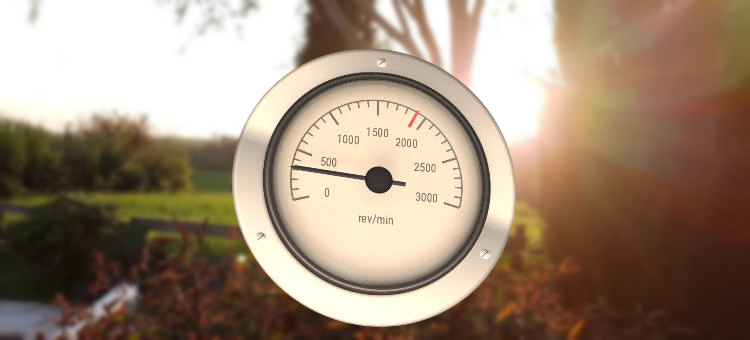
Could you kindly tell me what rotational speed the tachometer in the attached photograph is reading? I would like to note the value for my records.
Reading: 300 rpm
